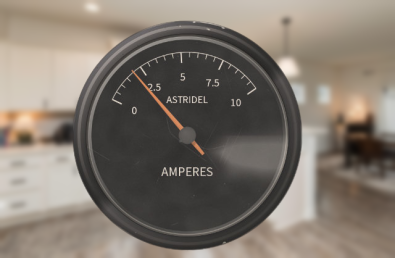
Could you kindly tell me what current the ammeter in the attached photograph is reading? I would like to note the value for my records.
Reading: 2 A
